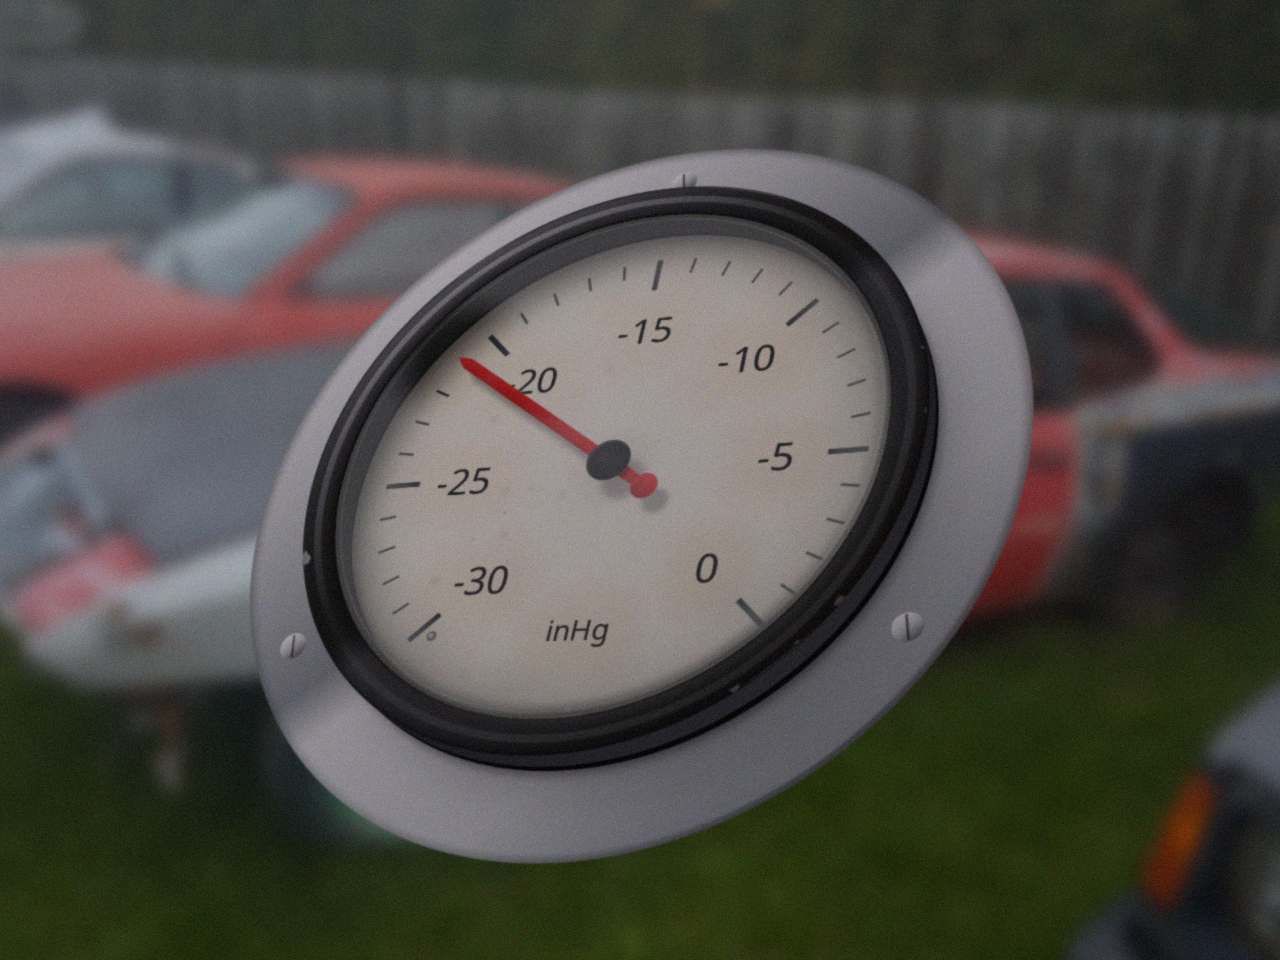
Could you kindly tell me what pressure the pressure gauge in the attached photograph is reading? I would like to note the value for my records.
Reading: -21 inHg
